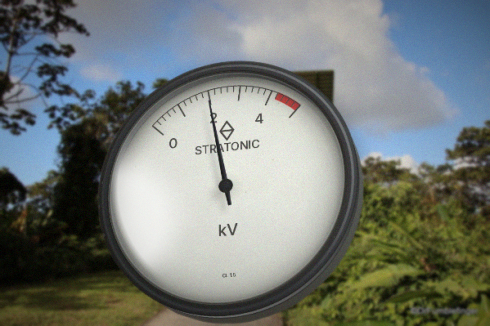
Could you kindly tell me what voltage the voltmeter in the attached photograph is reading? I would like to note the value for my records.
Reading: 2 kV
